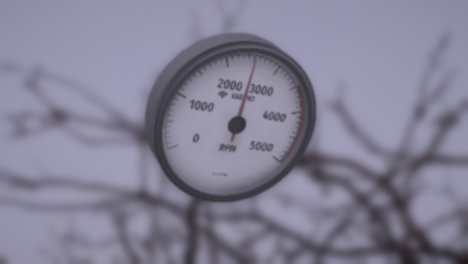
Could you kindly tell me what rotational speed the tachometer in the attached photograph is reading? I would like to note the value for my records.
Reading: 2500 rpm
